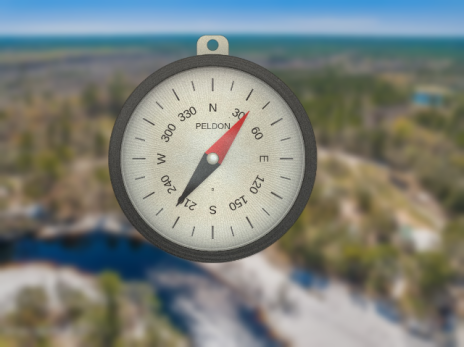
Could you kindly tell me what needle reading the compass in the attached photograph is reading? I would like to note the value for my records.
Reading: 37.5 °
